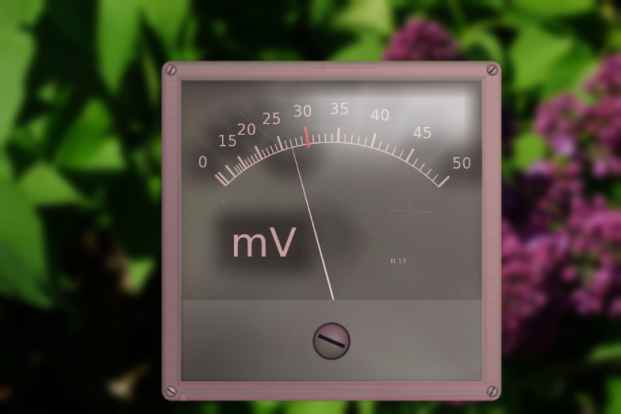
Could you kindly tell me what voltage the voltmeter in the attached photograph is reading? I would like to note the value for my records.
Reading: 27 mV
